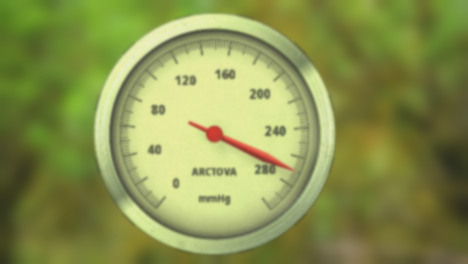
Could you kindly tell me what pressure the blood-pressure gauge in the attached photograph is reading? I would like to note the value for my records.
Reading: 270 mmHg
